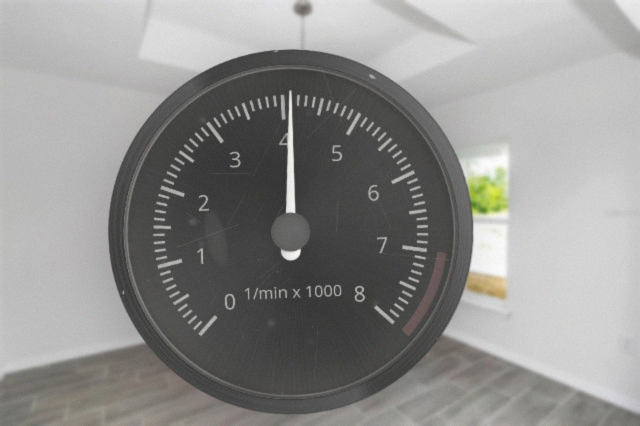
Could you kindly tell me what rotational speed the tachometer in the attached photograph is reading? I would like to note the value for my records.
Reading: 4100 rpm
